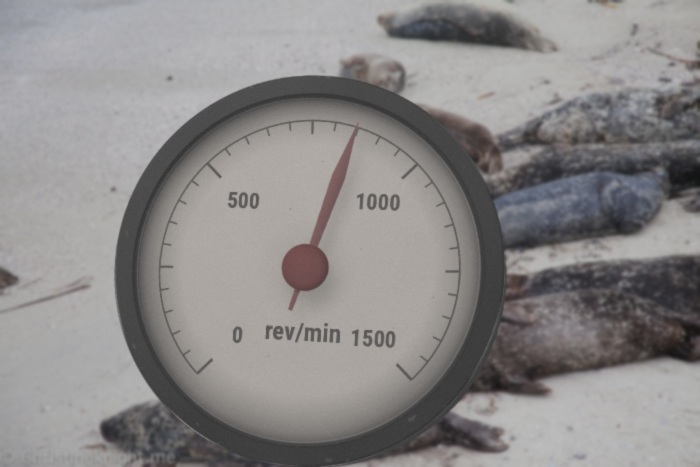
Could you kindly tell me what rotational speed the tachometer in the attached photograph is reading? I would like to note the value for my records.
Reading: 850 rpm
